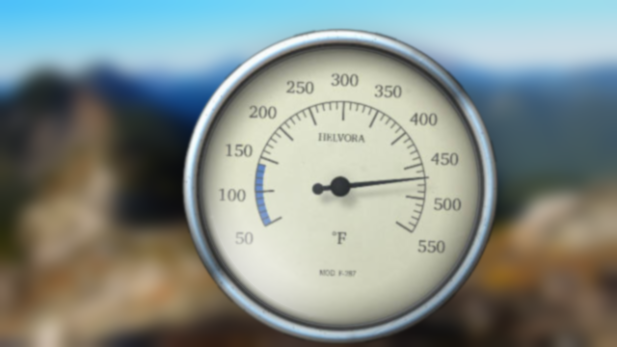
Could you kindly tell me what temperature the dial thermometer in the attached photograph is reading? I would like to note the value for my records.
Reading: 470 °F
